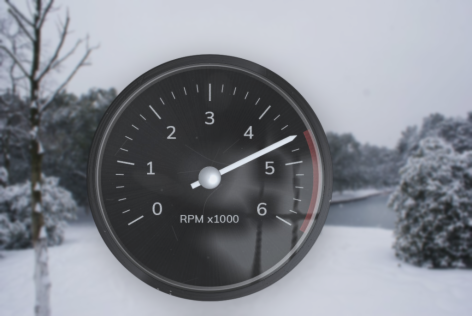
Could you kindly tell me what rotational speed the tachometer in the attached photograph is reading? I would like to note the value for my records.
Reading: 4600 rpm
